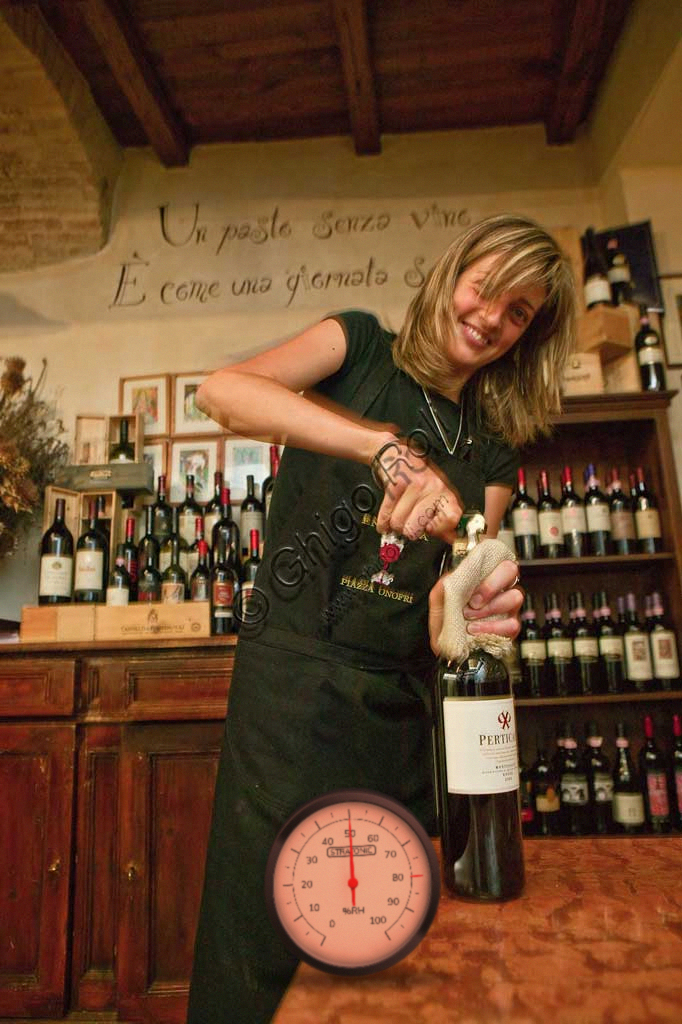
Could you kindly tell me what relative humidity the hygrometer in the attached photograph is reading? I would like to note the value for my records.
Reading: 50 %
